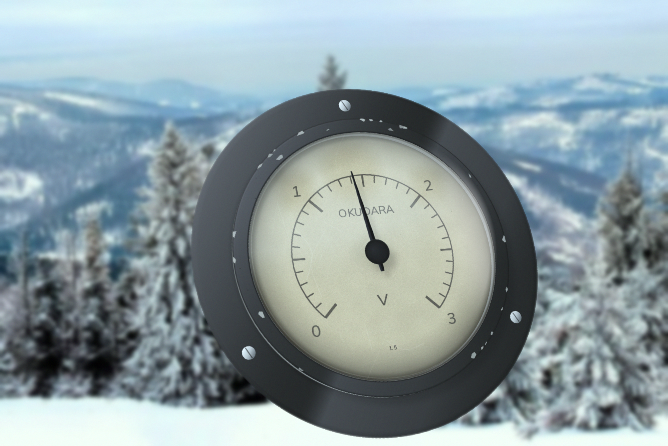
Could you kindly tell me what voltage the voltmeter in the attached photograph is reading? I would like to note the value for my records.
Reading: 1.4 V
